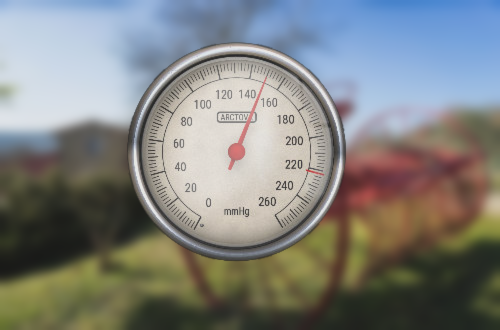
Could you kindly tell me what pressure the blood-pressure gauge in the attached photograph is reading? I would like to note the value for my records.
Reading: 150 mmHg
